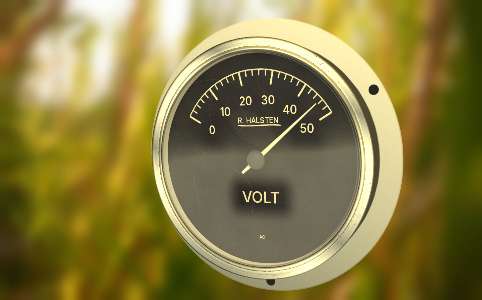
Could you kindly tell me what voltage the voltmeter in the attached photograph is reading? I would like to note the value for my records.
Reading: 46 V
